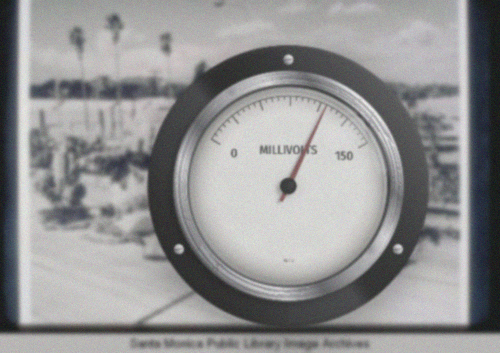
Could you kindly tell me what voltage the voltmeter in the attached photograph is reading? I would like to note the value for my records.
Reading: 105 mV
